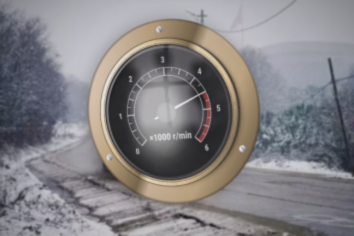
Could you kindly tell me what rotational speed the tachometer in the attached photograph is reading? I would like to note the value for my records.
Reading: 4500 rpm
